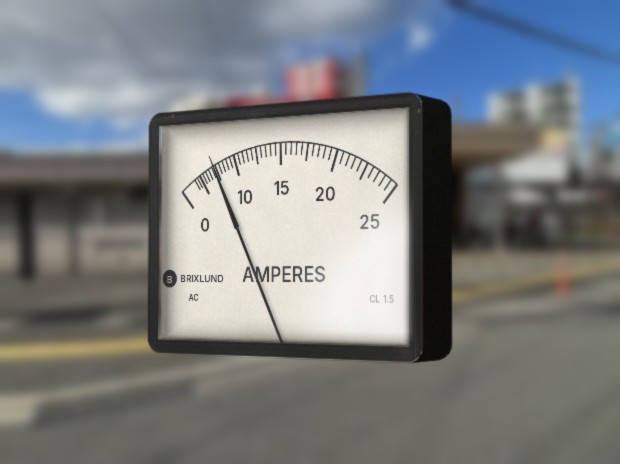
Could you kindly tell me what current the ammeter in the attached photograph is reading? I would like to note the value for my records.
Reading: 7.5 A
